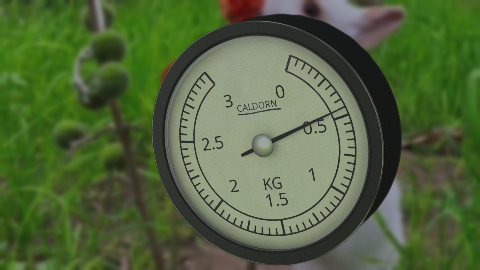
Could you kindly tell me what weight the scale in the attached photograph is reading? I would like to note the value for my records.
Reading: 0.45 kg
